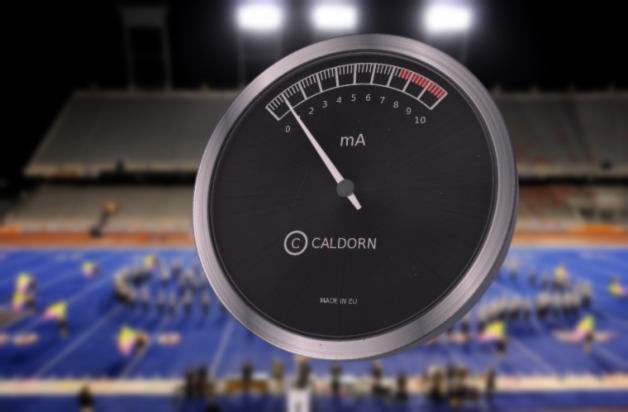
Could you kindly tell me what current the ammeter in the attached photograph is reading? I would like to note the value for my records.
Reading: 1 mA
